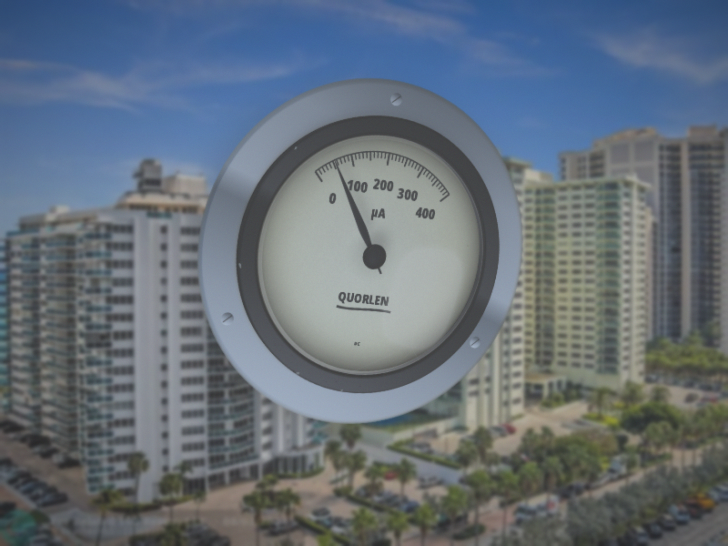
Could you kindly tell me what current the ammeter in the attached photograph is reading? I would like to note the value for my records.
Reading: 50 µA
